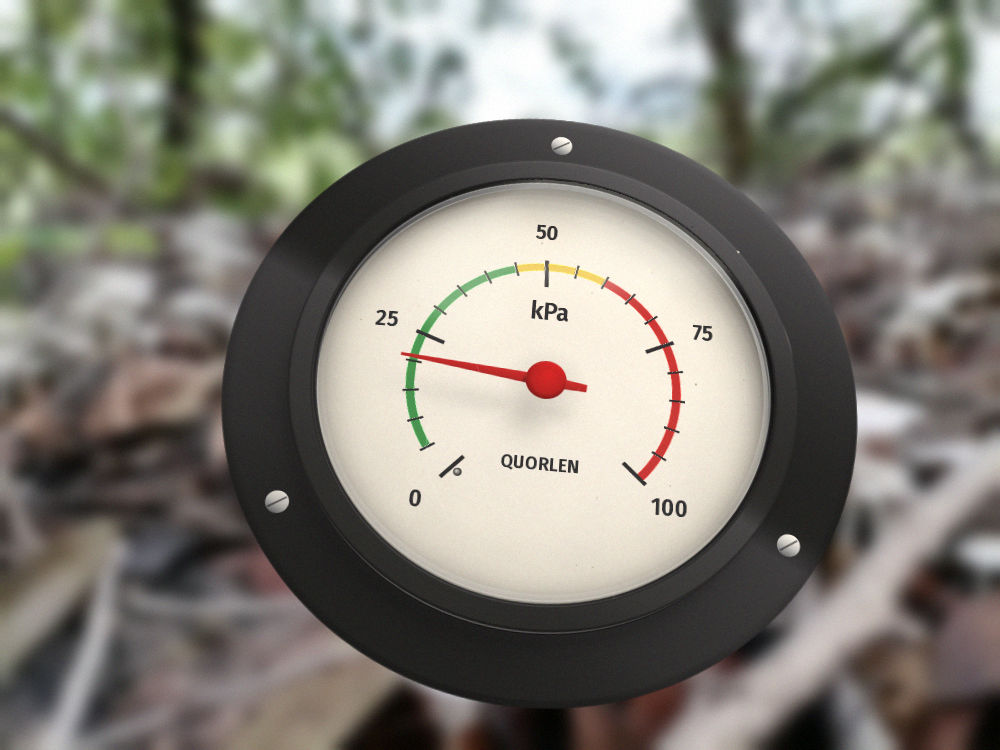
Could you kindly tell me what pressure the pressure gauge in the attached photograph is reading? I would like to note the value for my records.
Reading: 20 kPa
